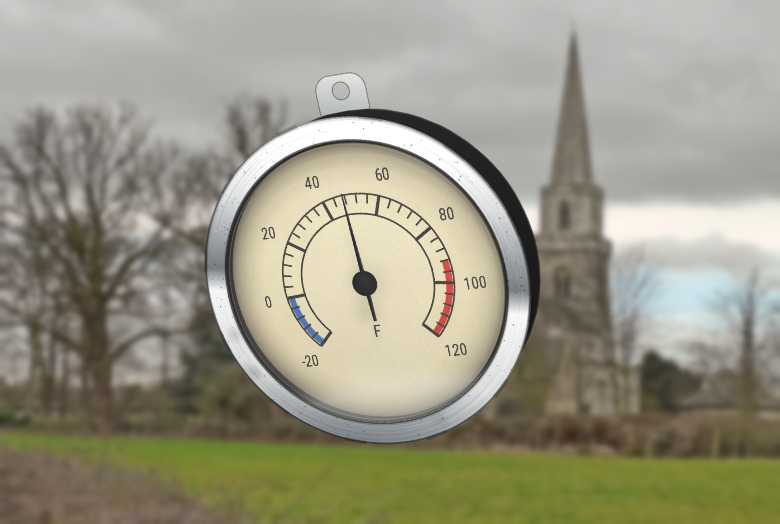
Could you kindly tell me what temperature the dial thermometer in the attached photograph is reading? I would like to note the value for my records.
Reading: 48 °F
